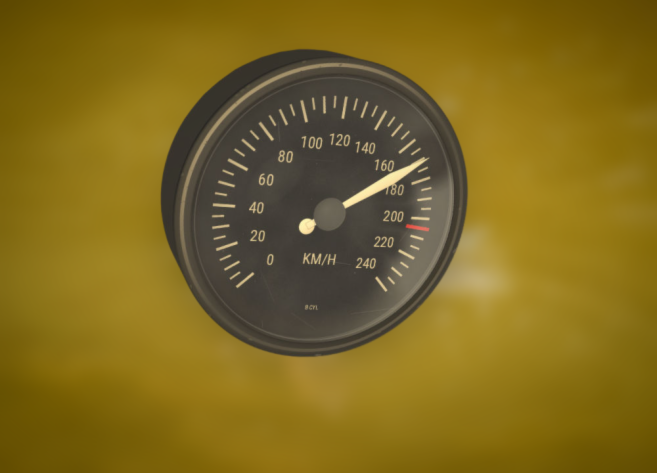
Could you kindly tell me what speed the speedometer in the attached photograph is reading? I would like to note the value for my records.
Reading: 170 km/h
